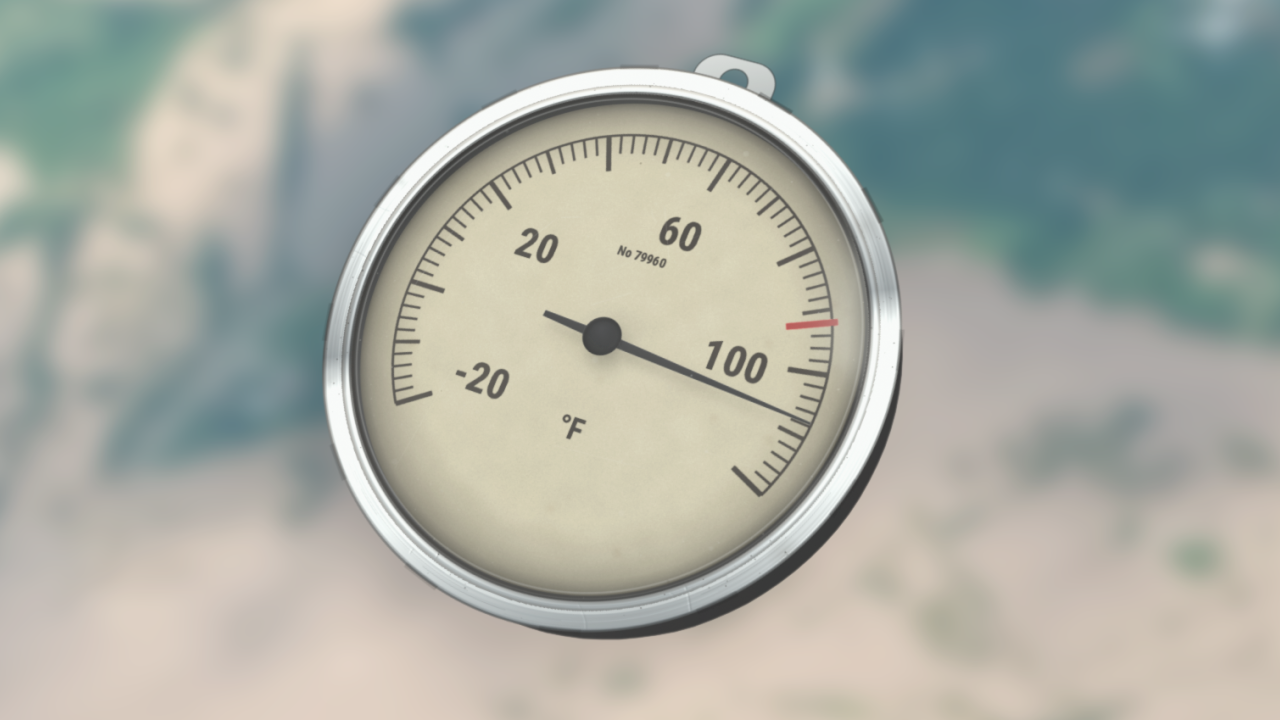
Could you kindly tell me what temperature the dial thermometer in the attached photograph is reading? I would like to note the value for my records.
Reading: 108 °F
